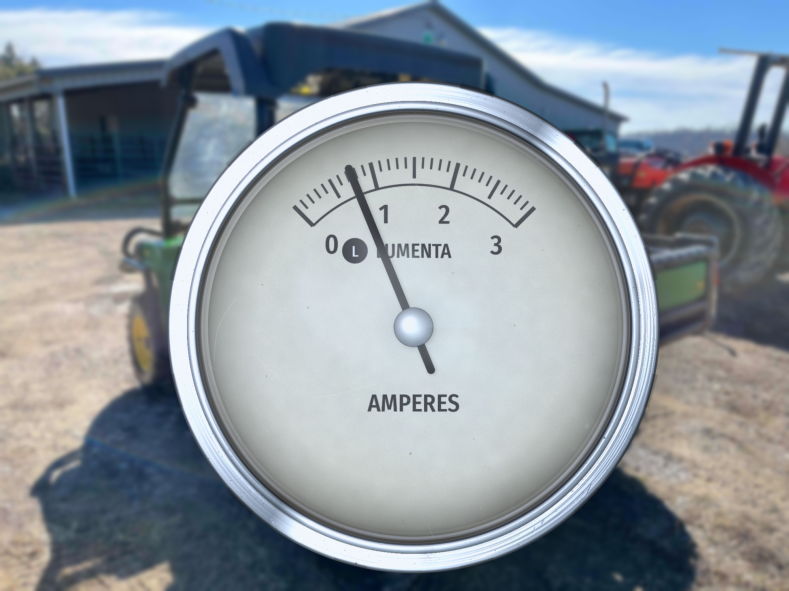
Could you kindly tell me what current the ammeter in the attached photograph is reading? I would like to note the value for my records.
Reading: 0.75 A
